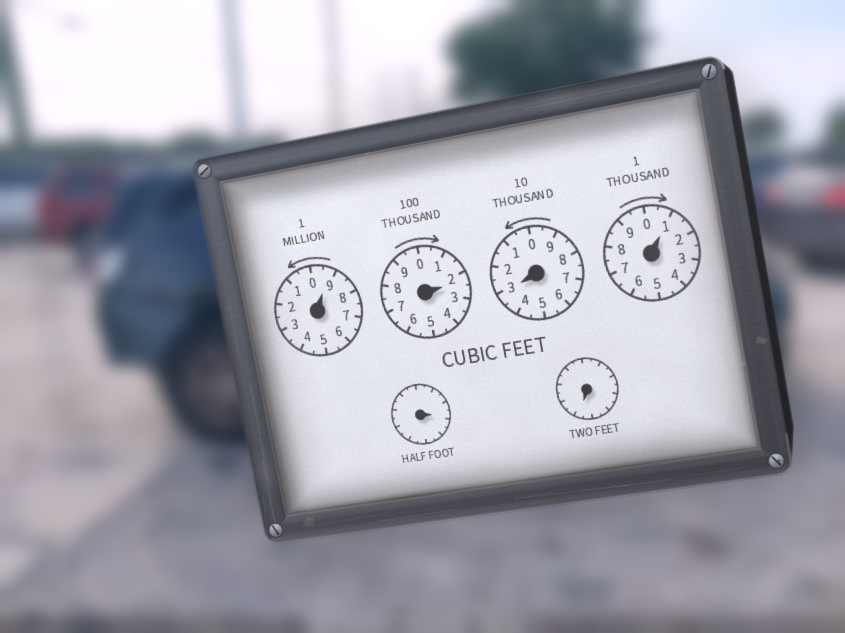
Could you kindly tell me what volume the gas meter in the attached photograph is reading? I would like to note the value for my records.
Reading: 923100 ft³
